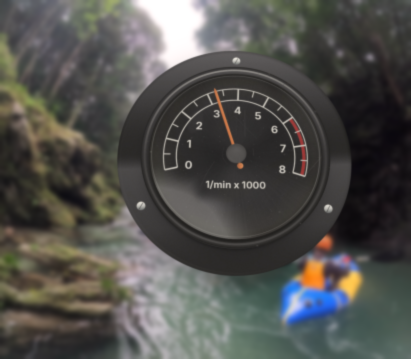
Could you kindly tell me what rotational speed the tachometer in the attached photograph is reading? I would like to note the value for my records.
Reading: 3250 rpm
